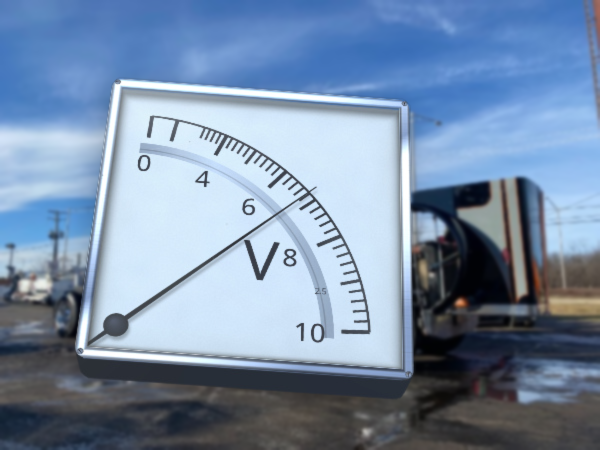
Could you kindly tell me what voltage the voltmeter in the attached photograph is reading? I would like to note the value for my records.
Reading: 6.8 V
